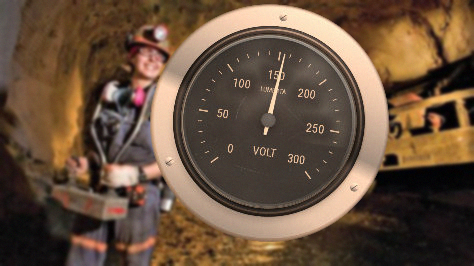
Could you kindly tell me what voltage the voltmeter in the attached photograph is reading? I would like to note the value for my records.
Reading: 155 V
